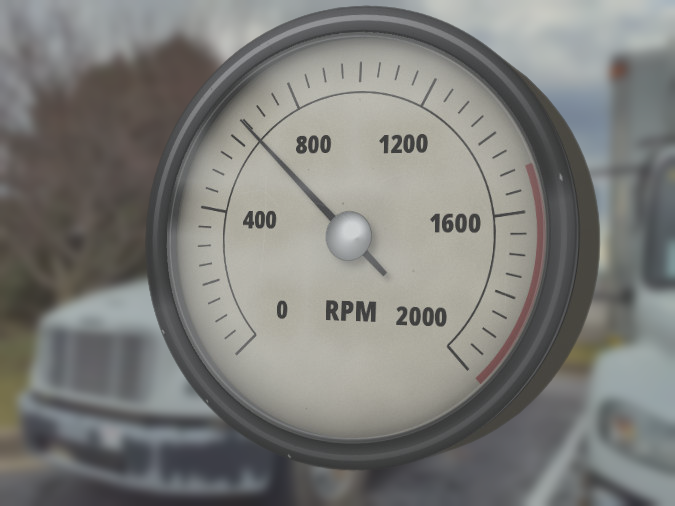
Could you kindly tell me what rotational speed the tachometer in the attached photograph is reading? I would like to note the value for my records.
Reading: 650 rpm
